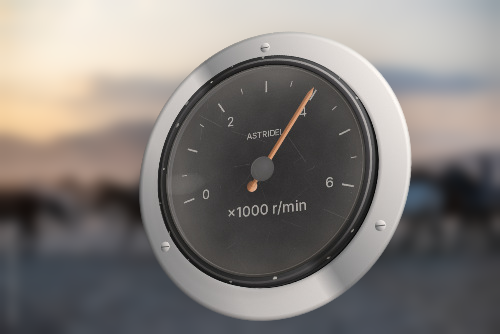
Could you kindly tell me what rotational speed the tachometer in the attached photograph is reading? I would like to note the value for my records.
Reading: 4000 rpm
